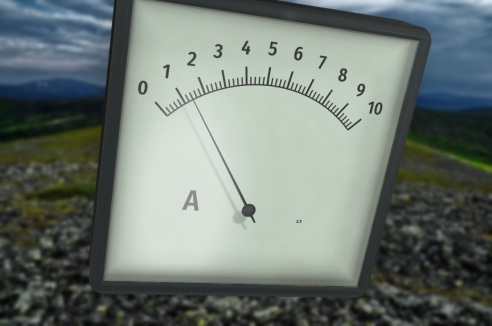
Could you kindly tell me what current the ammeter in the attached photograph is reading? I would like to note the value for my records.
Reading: 1.4 A
